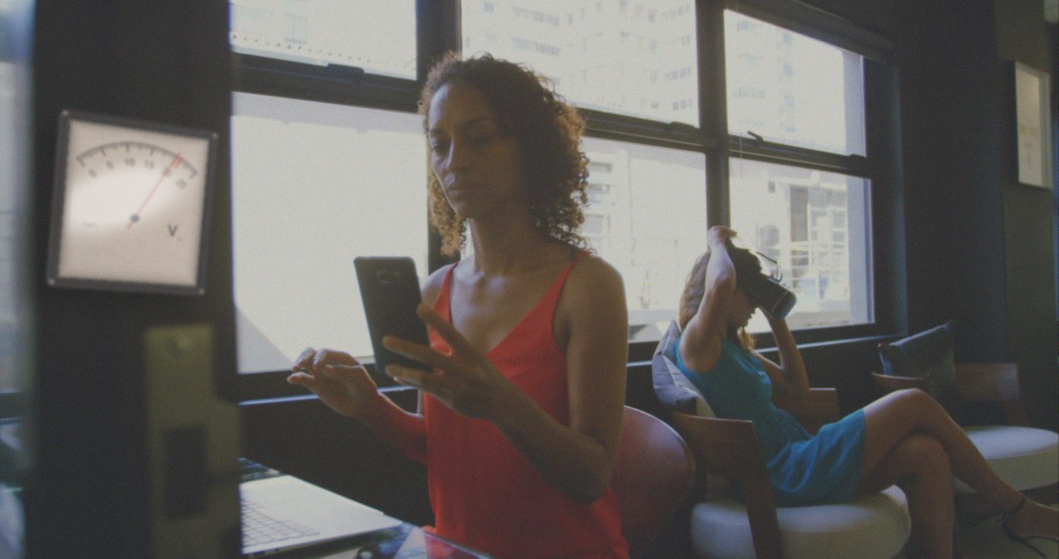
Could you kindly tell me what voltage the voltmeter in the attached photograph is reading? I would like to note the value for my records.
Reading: 20 V
